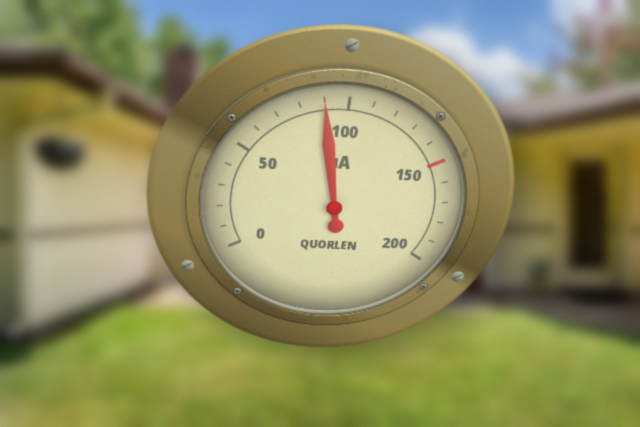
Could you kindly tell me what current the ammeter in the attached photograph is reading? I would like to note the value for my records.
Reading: 90 µA
